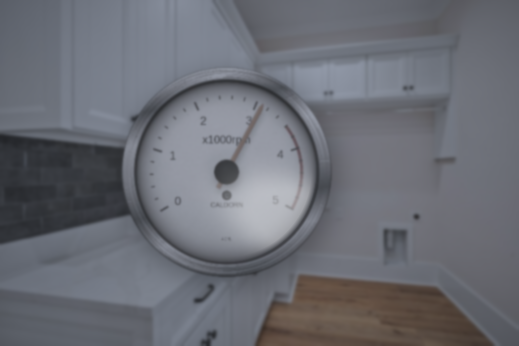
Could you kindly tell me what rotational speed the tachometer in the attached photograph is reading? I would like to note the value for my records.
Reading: 3100 rpm
